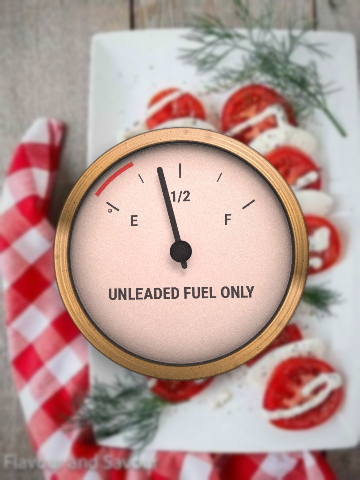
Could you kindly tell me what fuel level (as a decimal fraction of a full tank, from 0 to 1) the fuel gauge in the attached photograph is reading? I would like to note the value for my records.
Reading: 0.375
